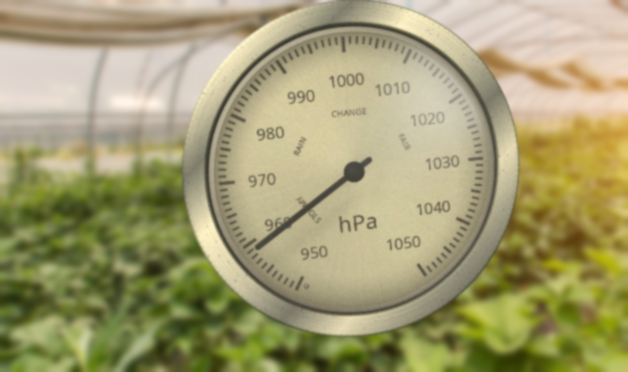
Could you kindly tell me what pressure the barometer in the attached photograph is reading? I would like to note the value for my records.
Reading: 959 hPa
